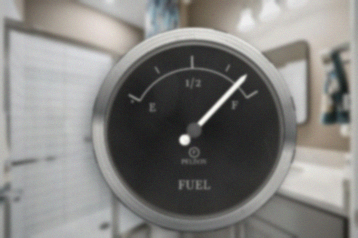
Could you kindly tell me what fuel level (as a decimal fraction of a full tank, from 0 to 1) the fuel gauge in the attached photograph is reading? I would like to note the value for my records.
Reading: 0.875
